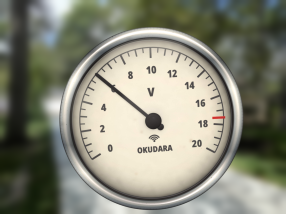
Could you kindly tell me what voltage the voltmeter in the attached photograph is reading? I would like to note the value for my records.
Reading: 6 V
